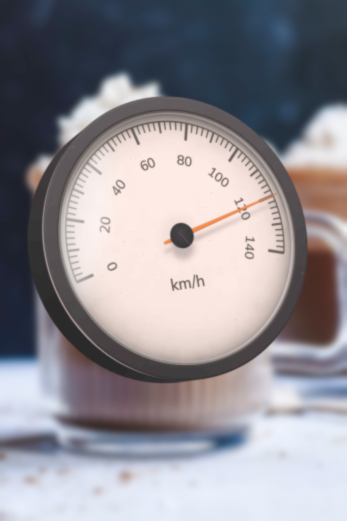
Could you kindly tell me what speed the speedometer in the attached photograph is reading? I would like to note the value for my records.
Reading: 120 km/h
